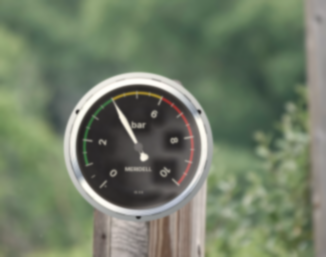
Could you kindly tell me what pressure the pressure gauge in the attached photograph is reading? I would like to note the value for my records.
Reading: 4 bar
